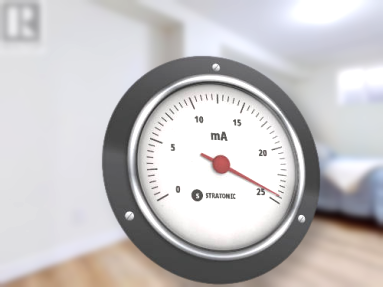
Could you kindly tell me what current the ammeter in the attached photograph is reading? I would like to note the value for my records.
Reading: 24.5 mA
